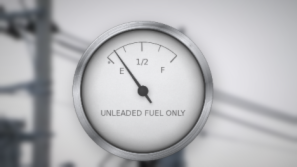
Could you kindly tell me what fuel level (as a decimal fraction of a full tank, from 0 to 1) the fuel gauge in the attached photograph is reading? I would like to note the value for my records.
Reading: 0.125
